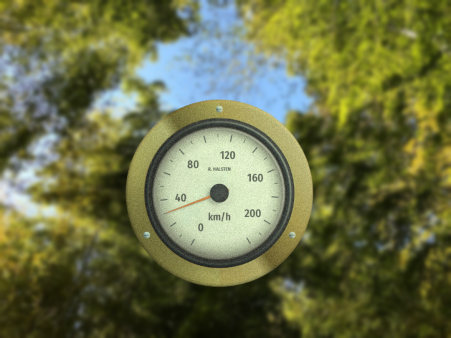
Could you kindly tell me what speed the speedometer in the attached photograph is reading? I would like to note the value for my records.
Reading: 30 km/h
